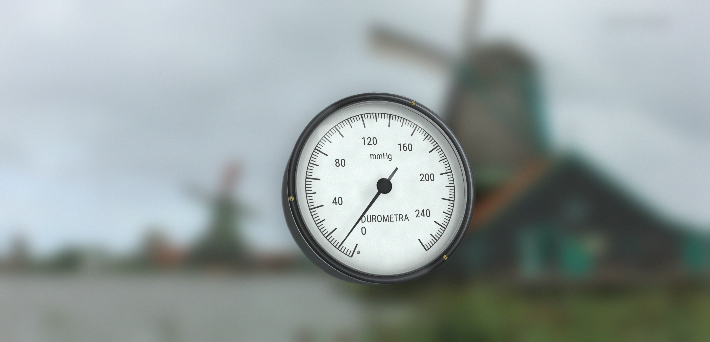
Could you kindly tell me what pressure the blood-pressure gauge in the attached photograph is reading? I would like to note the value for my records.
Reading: 10 mmHg
